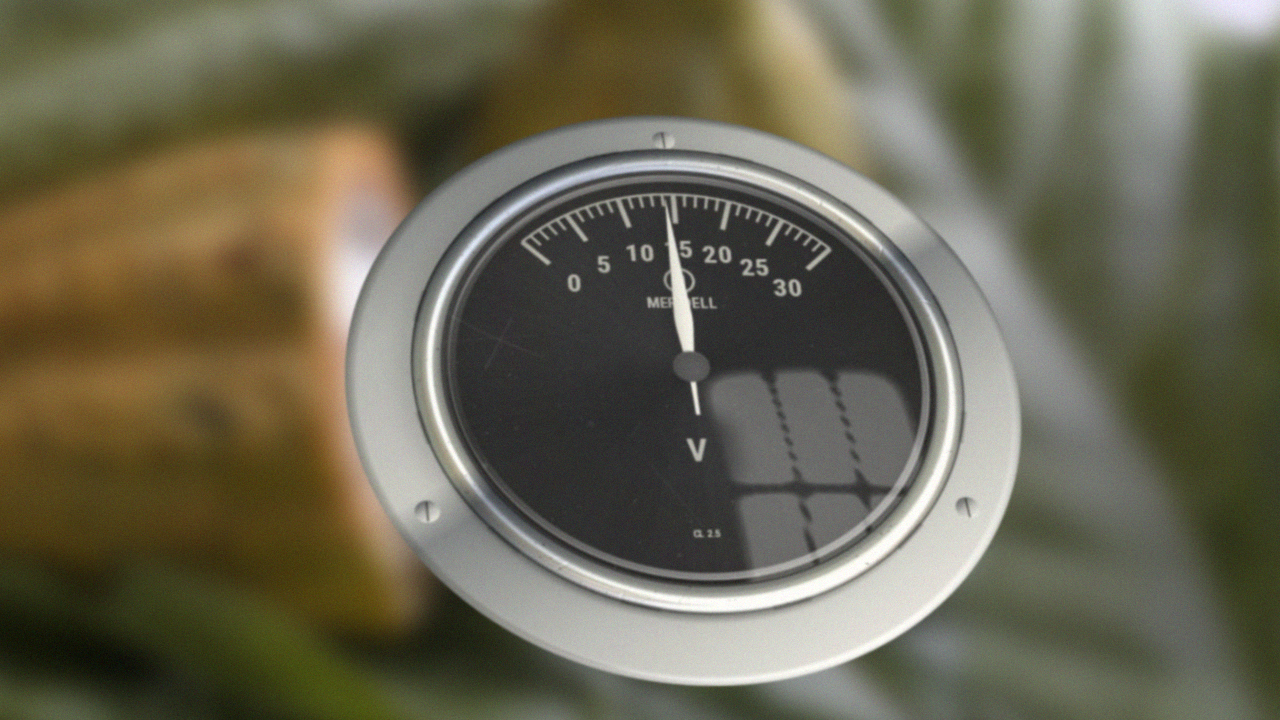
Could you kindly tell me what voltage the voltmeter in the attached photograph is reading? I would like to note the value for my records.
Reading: 14 V
